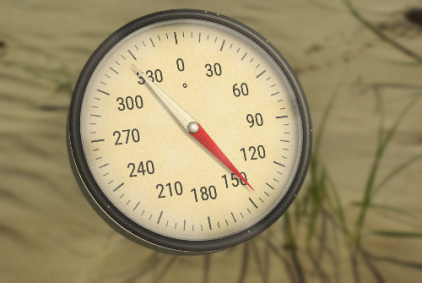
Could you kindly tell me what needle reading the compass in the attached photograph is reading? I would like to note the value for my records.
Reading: 145 °
